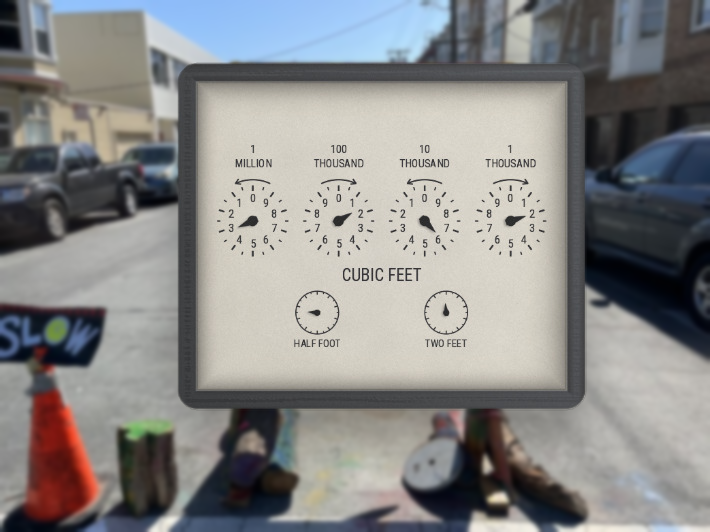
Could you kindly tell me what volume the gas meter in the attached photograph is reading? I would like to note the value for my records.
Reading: 316200 ft³
